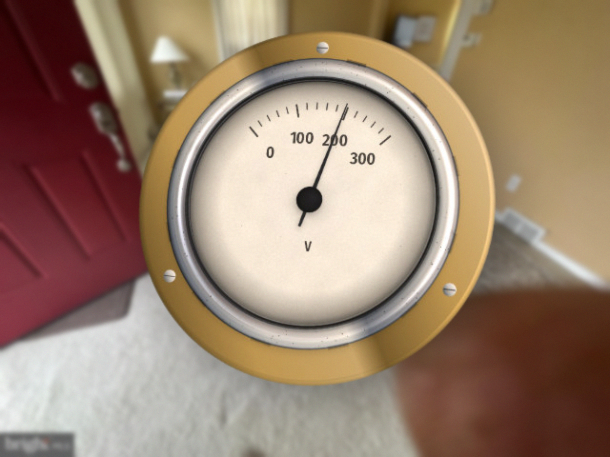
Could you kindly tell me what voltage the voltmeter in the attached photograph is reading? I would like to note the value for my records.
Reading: 200 V
